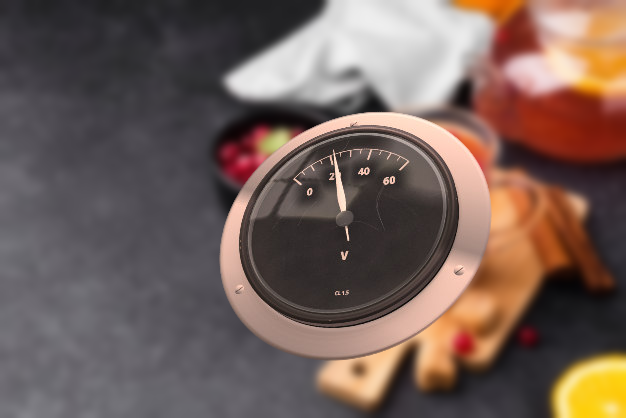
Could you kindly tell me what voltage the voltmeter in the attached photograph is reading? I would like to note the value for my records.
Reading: 22.5 V
